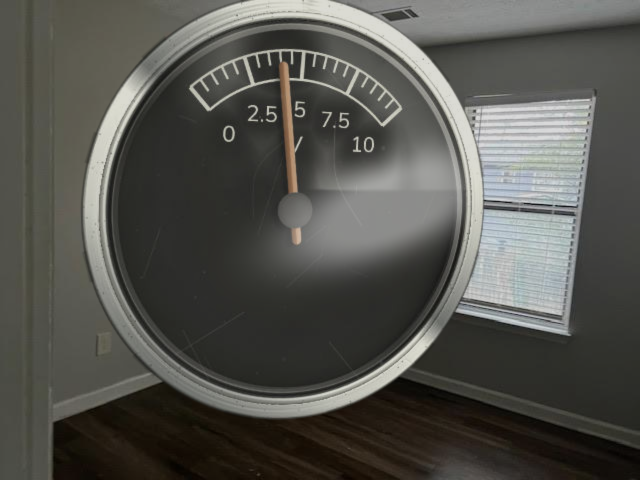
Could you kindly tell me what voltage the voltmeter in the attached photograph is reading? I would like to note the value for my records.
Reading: 4 V
